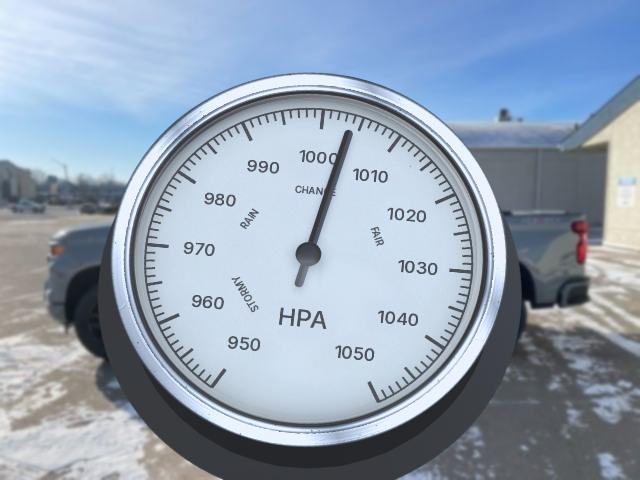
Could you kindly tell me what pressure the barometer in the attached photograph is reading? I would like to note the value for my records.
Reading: 1004 hPa
